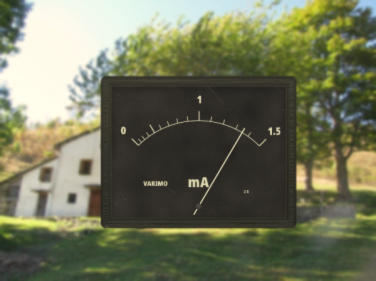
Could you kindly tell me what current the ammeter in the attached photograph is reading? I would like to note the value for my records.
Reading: 1.35 mA
